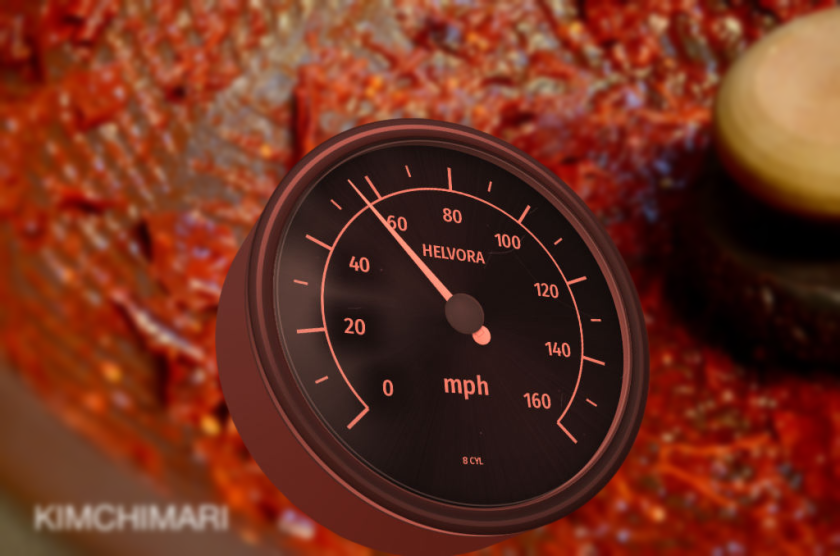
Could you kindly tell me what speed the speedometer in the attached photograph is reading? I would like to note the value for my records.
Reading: 55 mph
